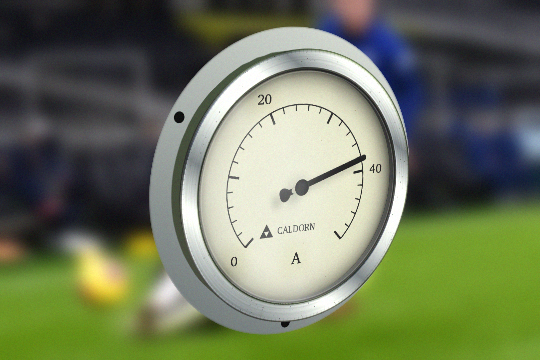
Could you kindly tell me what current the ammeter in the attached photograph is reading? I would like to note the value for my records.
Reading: 38 A
